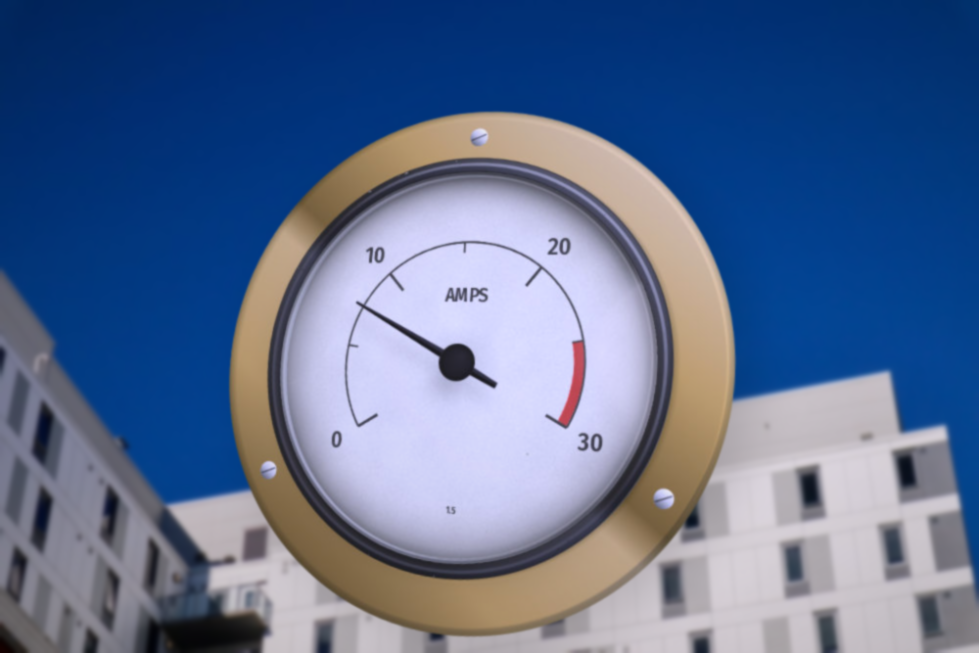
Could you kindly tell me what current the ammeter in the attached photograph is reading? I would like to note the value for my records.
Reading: 7.5 A
